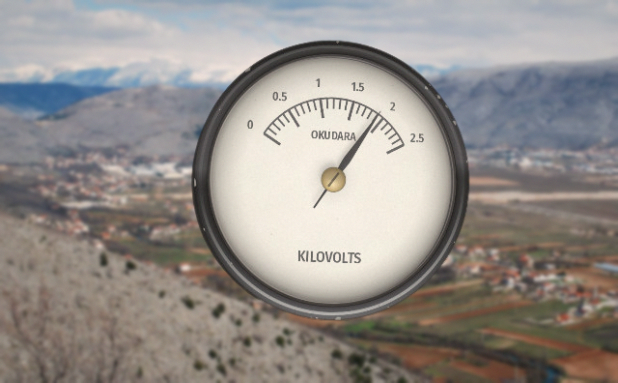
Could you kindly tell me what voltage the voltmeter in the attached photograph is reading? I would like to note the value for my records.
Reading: 1.9 kV
